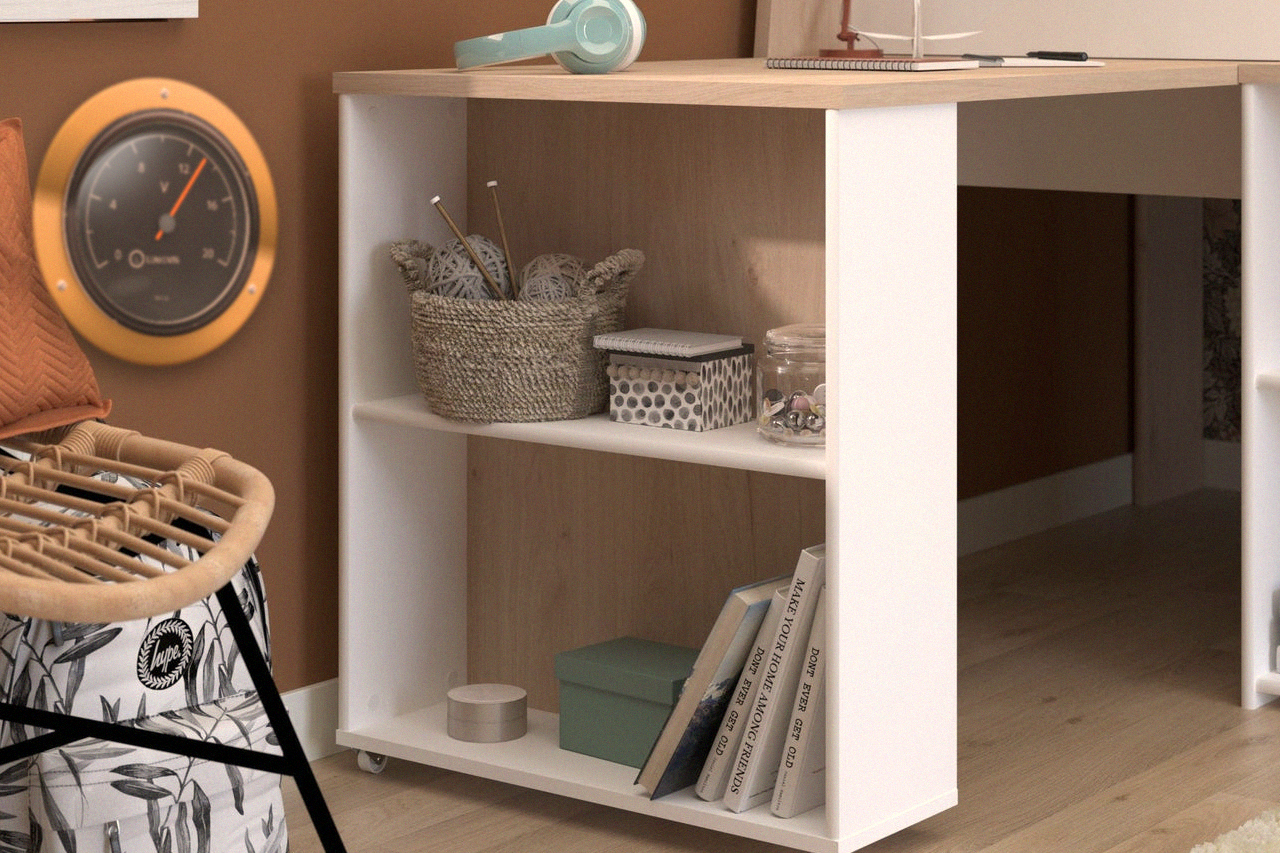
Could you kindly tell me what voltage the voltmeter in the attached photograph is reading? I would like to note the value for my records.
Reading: 13 V
